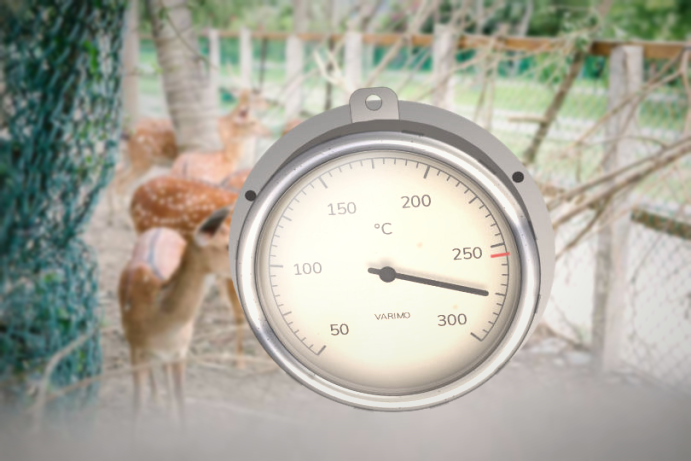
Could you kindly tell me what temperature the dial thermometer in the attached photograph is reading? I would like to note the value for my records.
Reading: 275 °C
